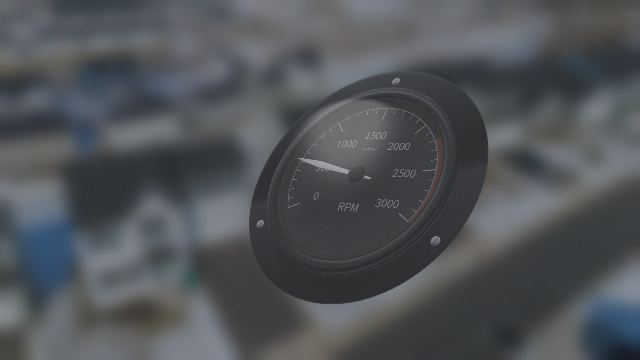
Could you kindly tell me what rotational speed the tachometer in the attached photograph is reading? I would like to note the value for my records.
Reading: 500 rpm
